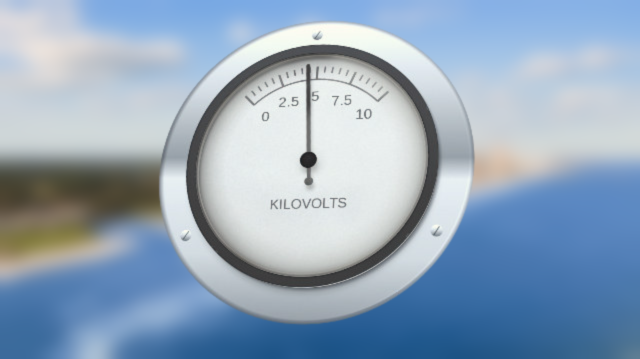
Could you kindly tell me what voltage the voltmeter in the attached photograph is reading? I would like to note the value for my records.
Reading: 4.5 kV
